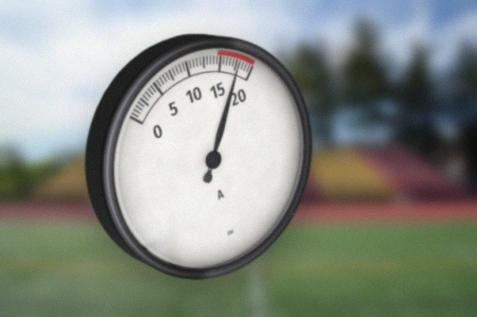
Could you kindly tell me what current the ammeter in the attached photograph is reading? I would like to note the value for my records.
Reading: 17.5 A
